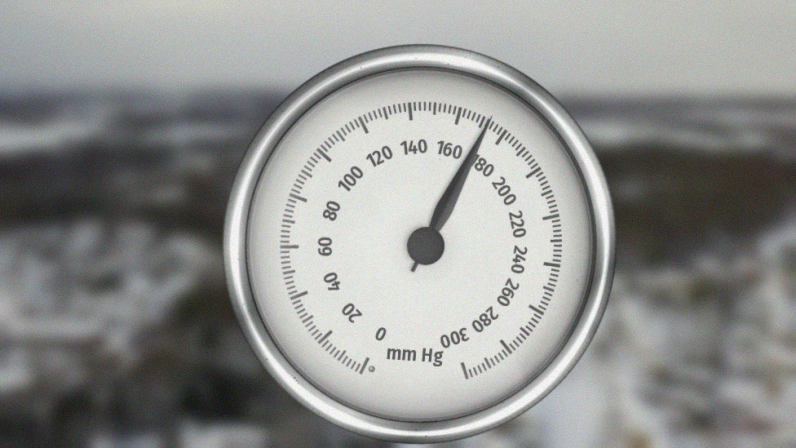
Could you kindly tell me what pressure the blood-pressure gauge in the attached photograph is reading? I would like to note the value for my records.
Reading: 172 mmHg
